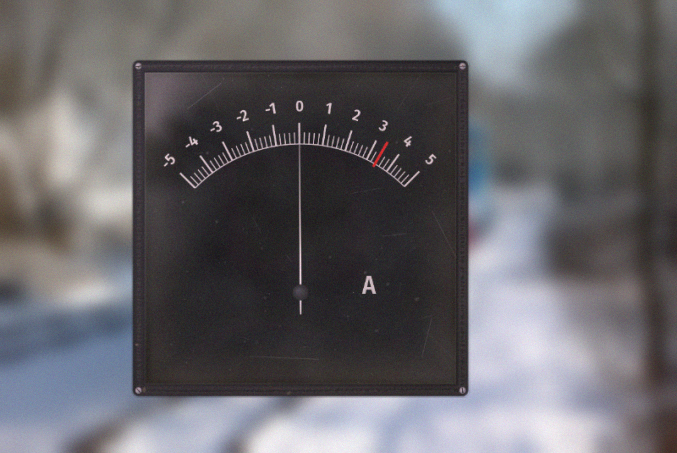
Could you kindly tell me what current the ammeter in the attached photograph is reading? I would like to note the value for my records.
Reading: 0 A
